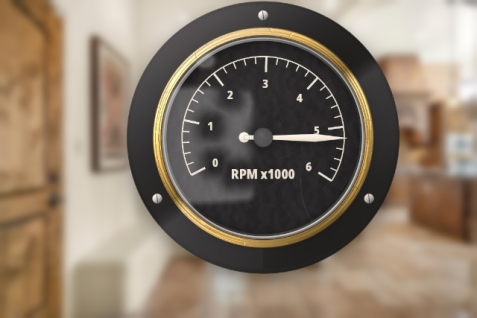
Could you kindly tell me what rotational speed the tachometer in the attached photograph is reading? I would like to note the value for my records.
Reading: 5200 rpm
